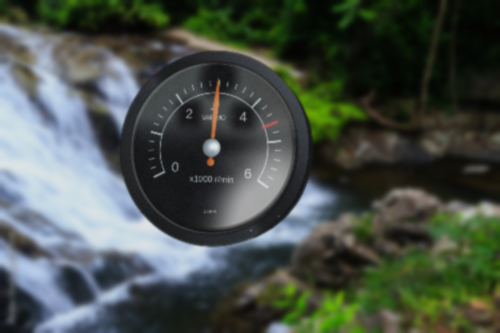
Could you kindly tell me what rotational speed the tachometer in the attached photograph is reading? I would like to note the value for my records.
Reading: 3000 rpm
